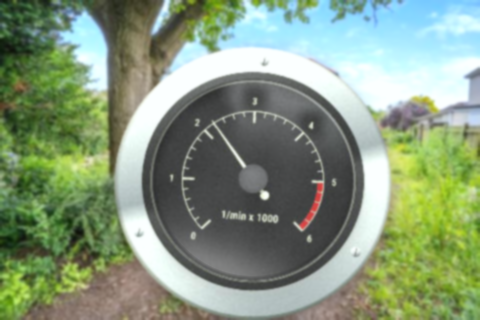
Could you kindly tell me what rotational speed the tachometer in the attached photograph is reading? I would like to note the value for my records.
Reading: 2200 rpm
